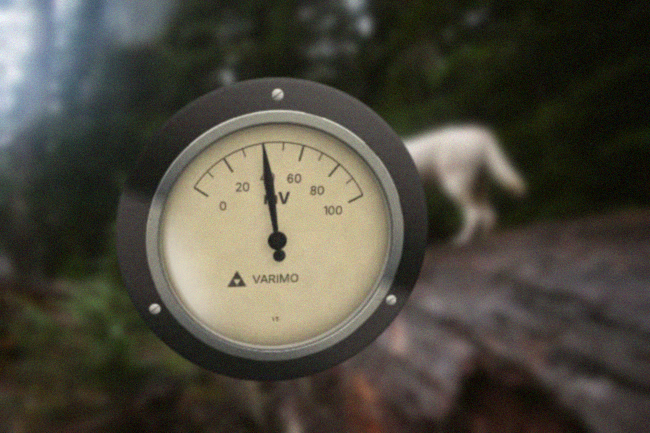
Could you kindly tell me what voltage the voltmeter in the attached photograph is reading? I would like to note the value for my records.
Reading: 40 mV
